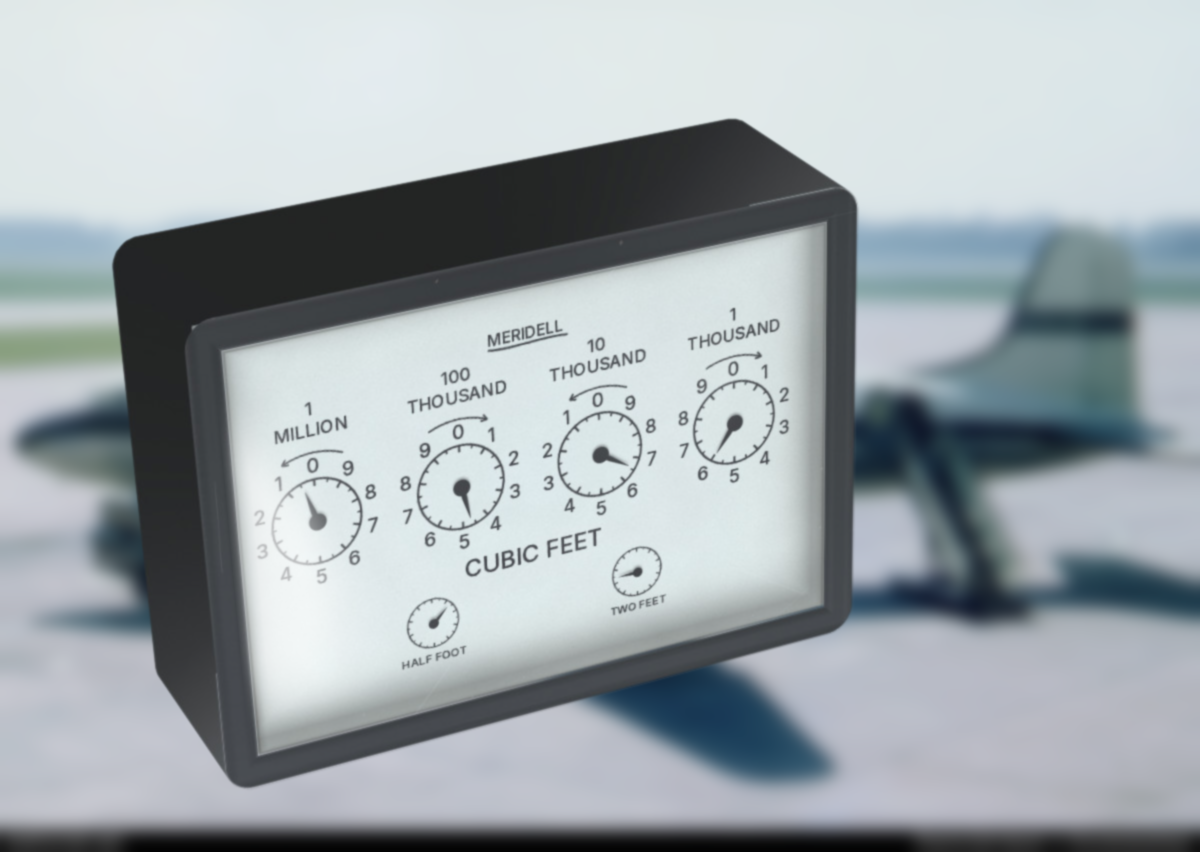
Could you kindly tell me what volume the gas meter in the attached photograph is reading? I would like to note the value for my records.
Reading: 46600 ft³
